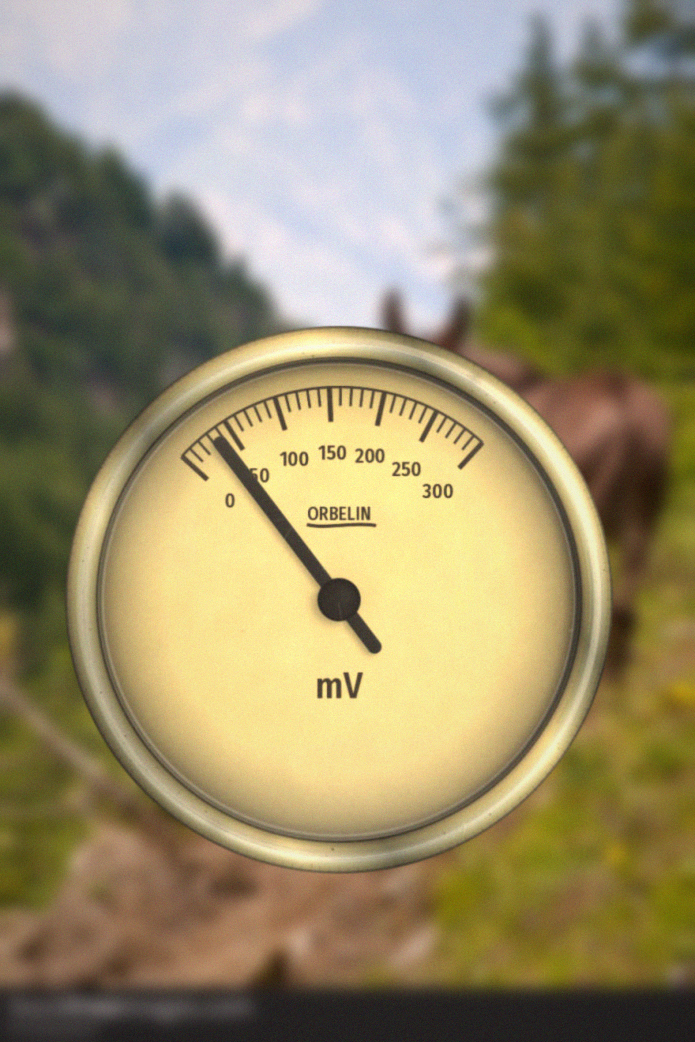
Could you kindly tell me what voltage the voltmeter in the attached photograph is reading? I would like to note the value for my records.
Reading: 35 mV
